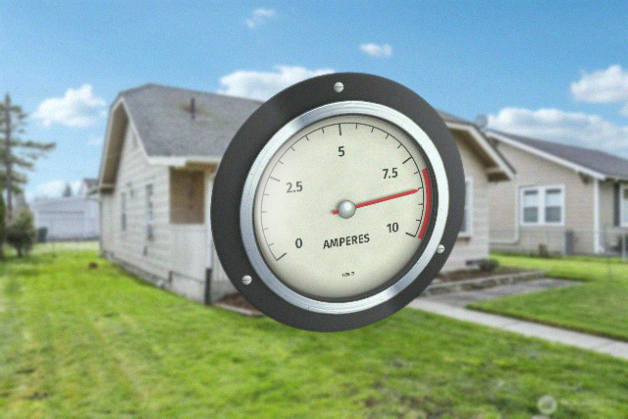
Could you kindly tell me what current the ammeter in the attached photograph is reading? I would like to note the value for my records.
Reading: 8.5 A
